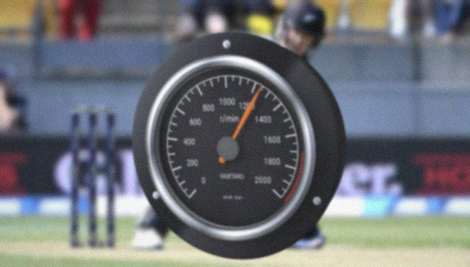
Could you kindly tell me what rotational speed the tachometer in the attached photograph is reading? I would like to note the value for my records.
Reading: 1250 rpm
